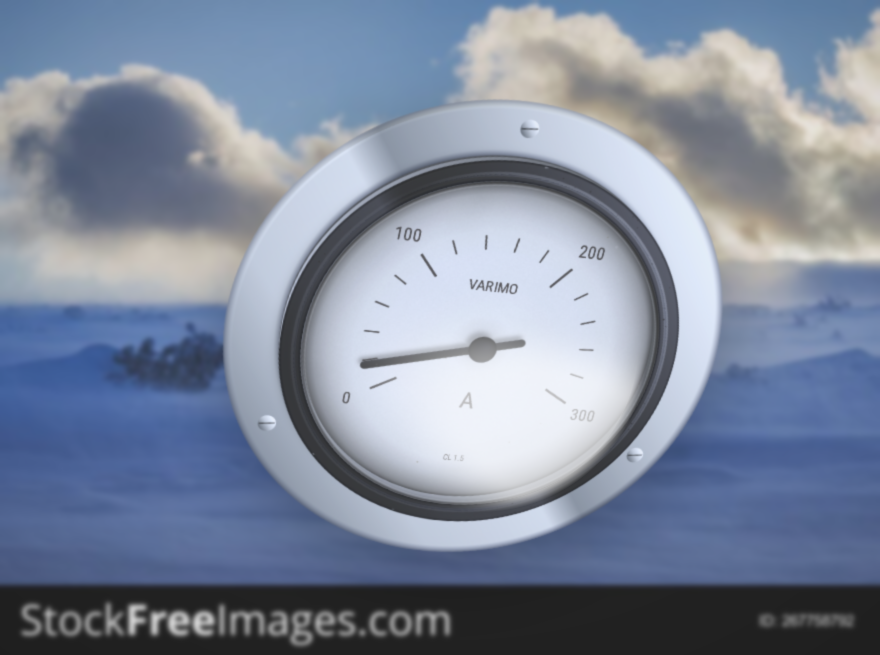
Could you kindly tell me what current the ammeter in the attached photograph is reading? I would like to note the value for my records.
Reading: 20 A
